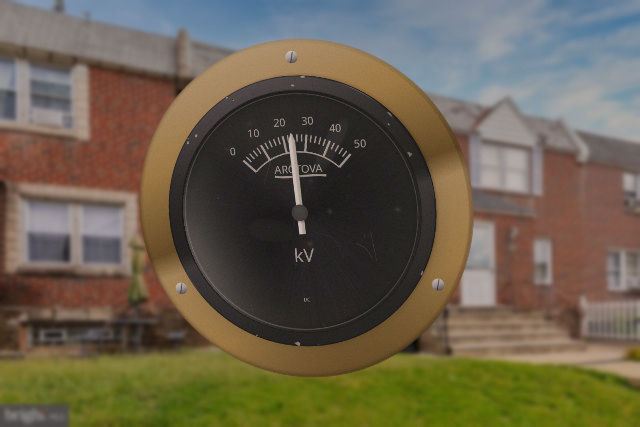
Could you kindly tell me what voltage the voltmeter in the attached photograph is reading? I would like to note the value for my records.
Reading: 24 kV
